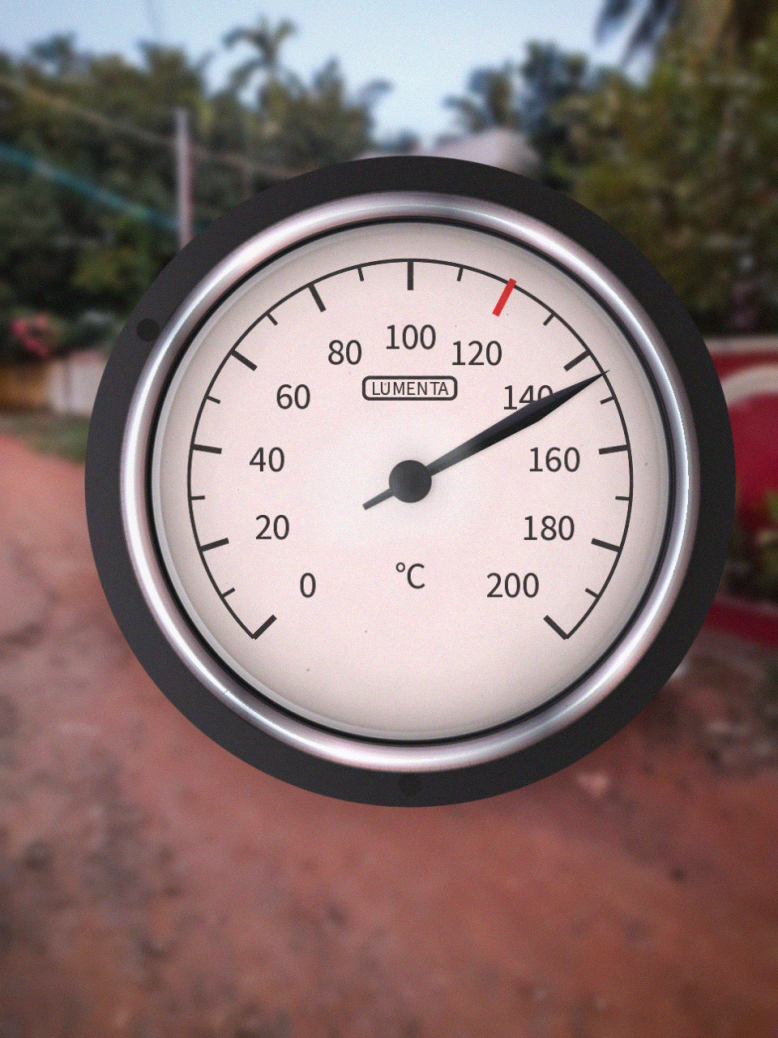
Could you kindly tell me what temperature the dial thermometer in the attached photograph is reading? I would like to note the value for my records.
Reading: 145 °C
